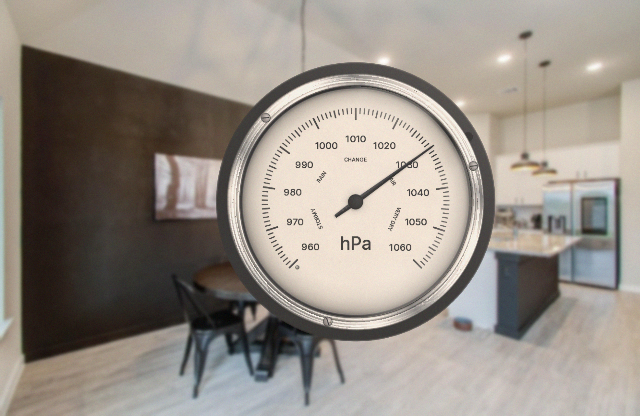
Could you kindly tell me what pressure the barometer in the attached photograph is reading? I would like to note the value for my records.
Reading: 1030 hPa
